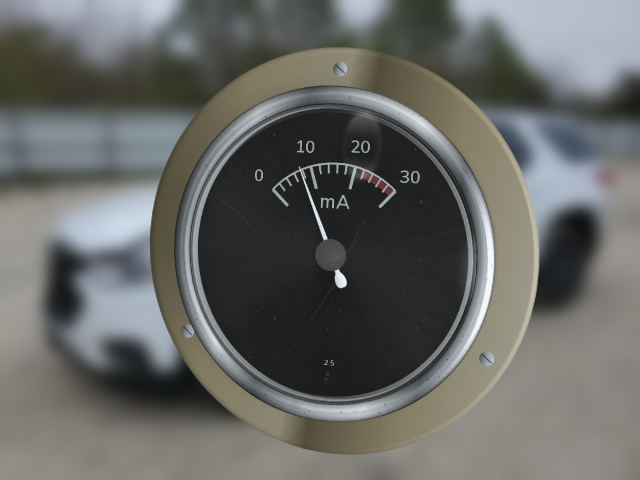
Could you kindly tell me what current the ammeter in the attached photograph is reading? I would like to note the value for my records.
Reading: 8 mA
